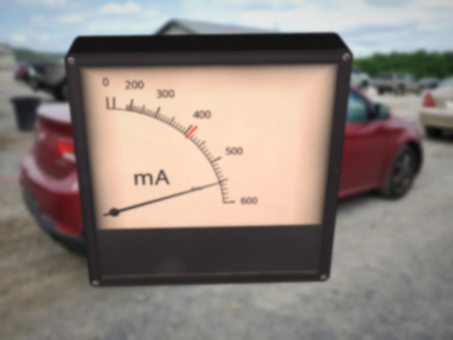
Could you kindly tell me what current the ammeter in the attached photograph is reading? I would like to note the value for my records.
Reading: 550 mA
